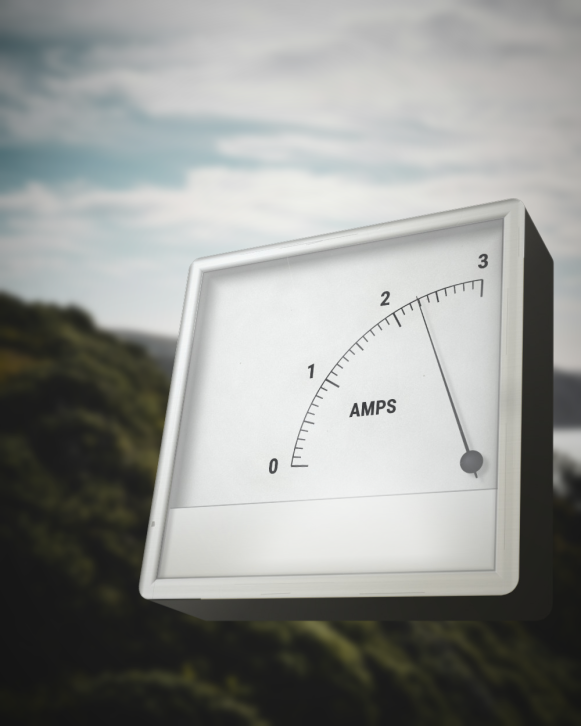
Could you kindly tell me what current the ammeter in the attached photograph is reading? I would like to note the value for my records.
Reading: 2.3 A
